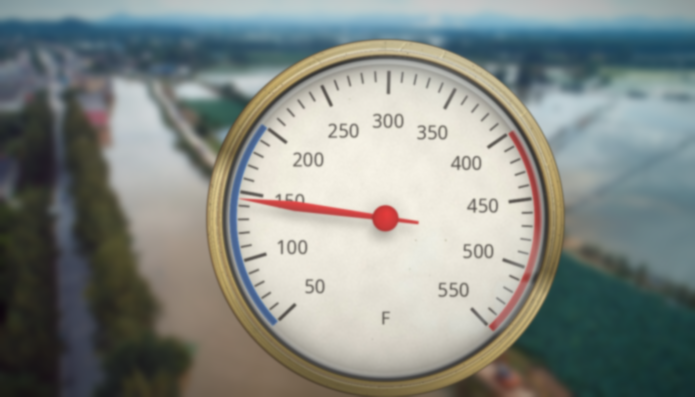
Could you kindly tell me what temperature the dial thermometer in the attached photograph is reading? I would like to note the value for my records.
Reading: 145 °F
